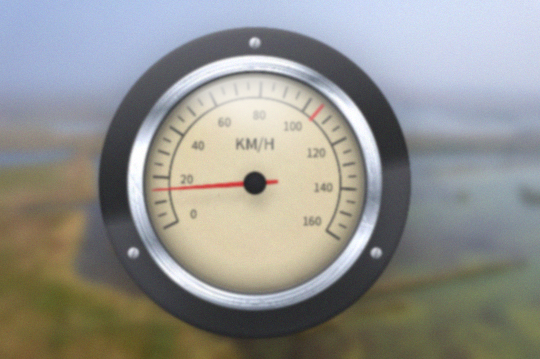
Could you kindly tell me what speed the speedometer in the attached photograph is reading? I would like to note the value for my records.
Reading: 15 km/h
